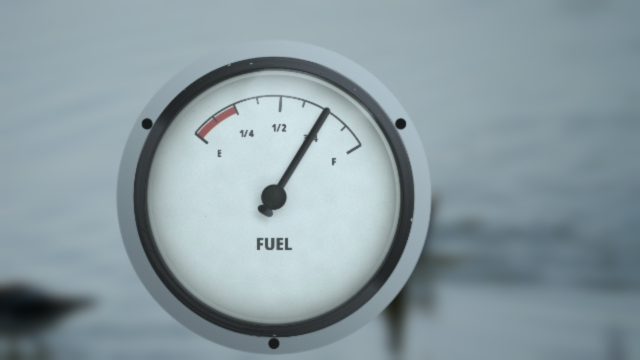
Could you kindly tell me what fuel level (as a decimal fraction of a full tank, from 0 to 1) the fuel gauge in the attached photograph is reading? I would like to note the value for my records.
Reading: 0.75
